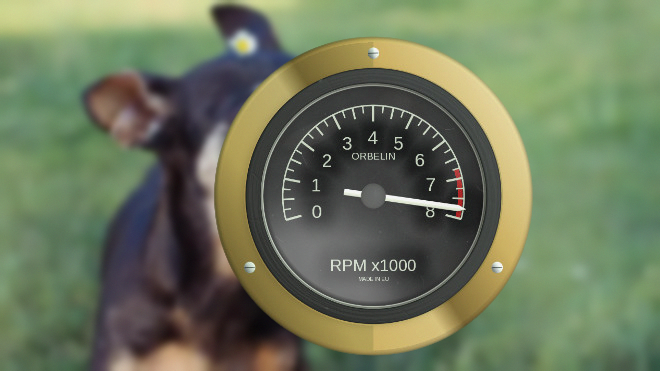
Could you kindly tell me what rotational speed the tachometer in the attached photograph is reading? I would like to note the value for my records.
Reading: 7750 rpm
